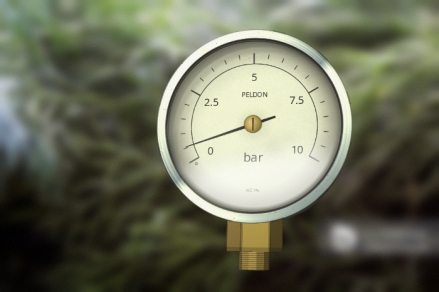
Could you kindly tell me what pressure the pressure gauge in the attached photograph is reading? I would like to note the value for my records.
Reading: 0.5 bar
